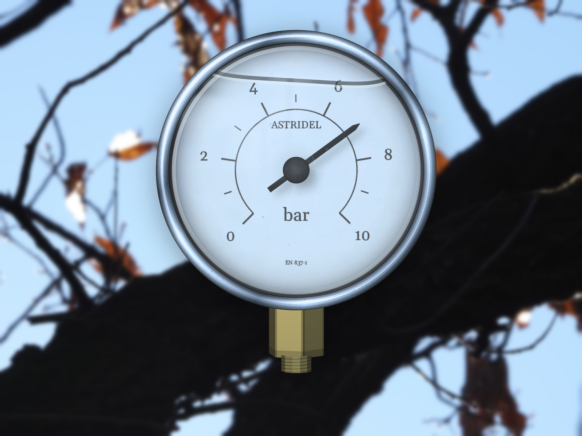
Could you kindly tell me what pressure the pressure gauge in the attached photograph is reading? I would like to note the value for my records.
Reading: 7 bar
